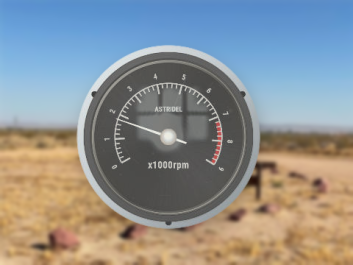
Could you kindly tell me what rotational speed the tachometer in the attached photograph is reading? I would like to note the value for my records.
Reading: 1800 rpm
